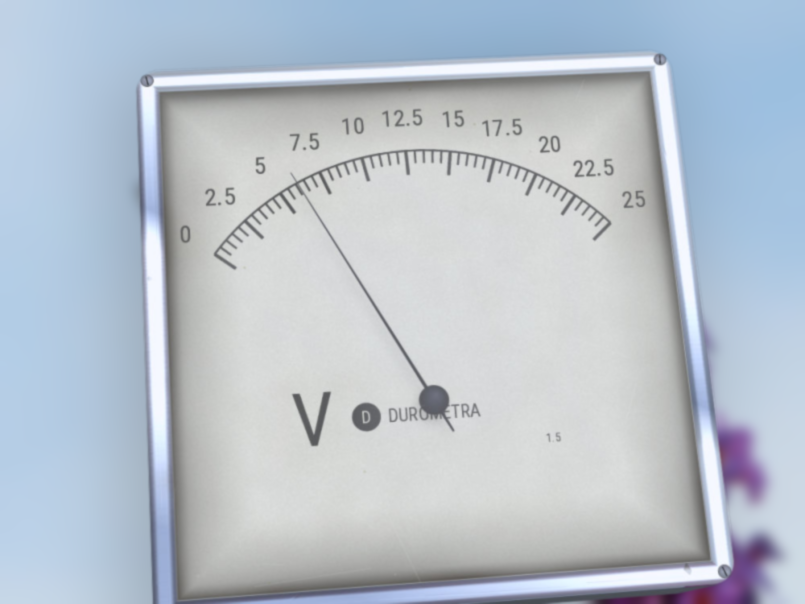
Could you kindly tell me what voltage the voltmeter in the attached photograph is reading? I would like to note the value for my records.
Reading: 6 V
